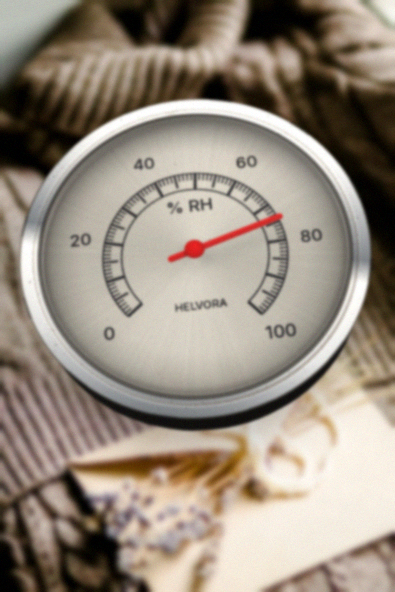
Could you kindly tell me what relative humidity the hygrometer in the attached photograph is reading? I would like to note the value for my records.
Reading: 75 %
